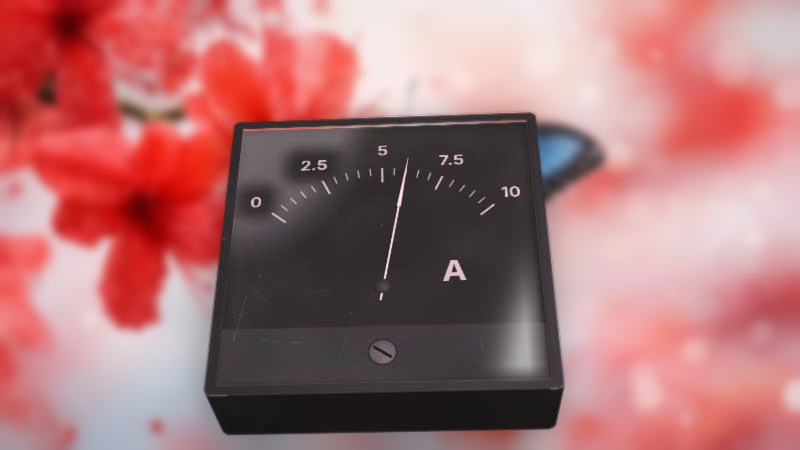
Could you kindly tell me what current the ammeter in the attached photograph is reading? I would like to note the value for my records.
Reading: 6 A
